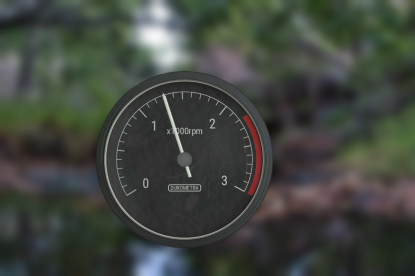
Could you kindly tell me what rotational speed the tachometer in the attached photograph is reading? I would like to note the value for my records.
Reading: 1300 rpm
